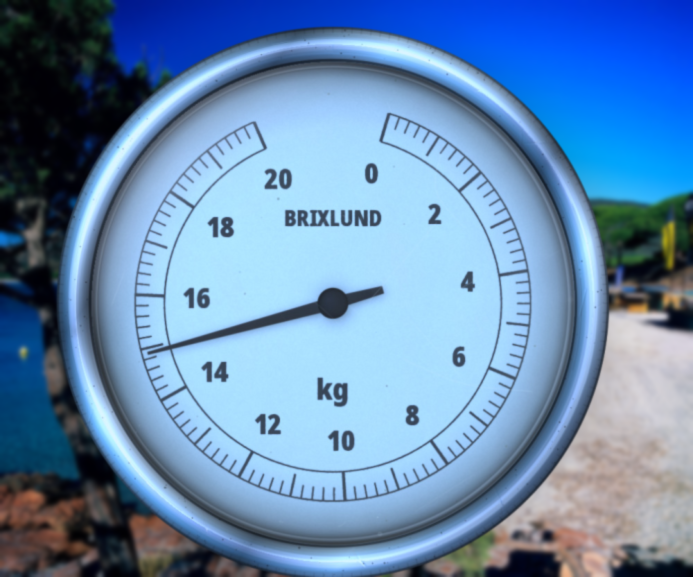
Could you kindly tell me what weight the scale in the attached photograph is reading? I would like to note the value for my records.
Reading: 14.9 kg
